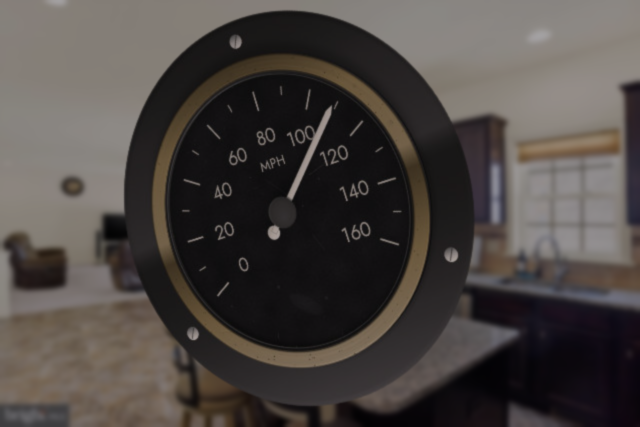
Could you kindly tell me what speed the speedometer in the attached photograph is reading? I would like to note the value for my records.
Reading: 110 mph
